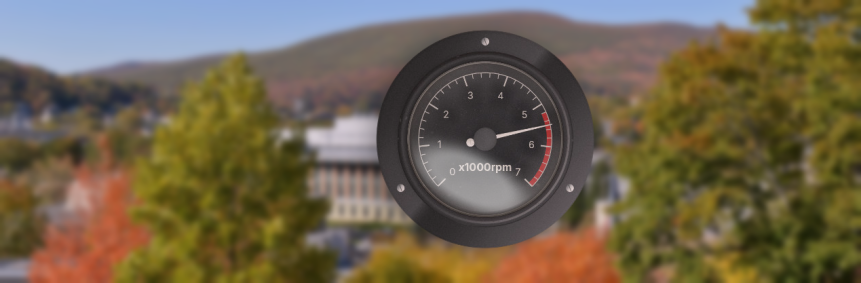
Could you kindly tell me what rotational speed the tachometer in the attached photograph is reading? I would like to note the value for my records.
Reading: 5500 rpm
